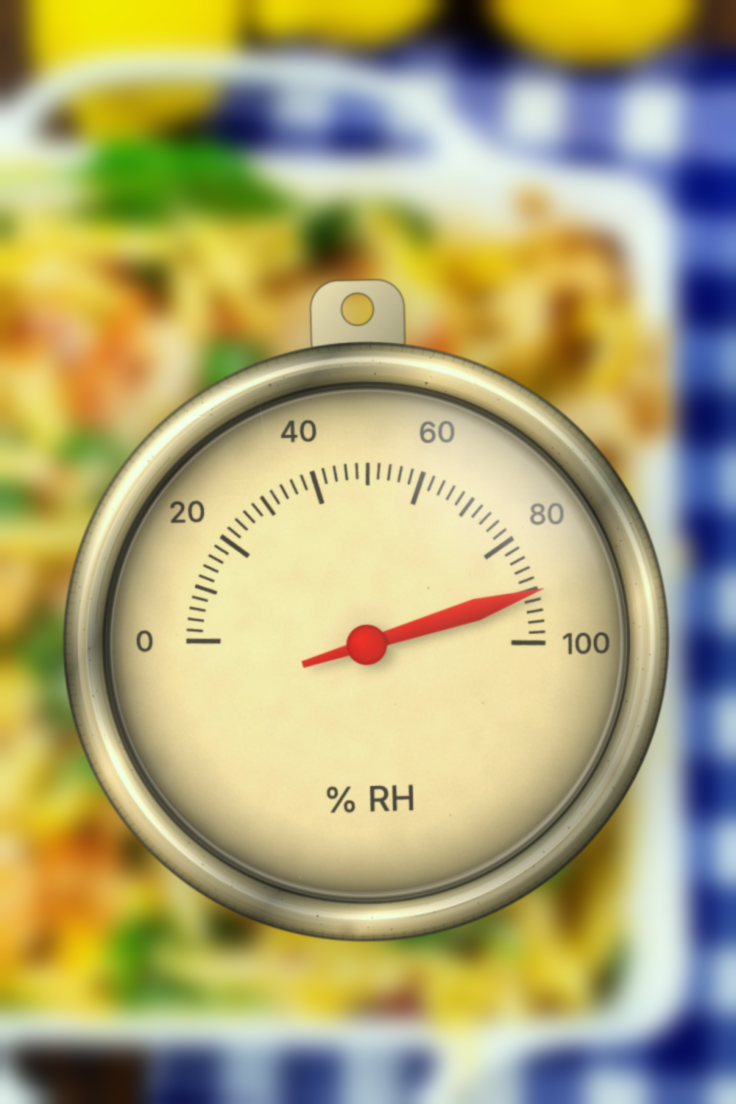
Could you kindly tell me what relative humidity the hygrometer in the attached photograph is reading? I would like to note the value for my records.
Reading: 90 %
